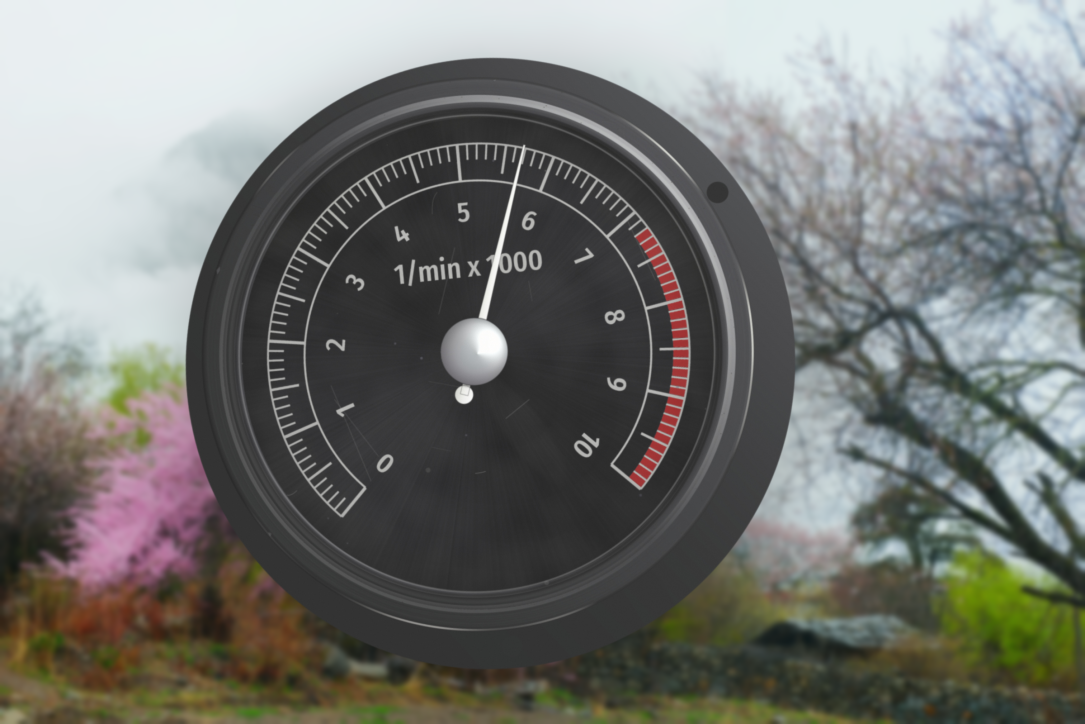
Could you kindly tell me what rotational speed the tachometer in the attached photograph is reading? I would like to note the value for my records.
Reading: 5700 rpm
